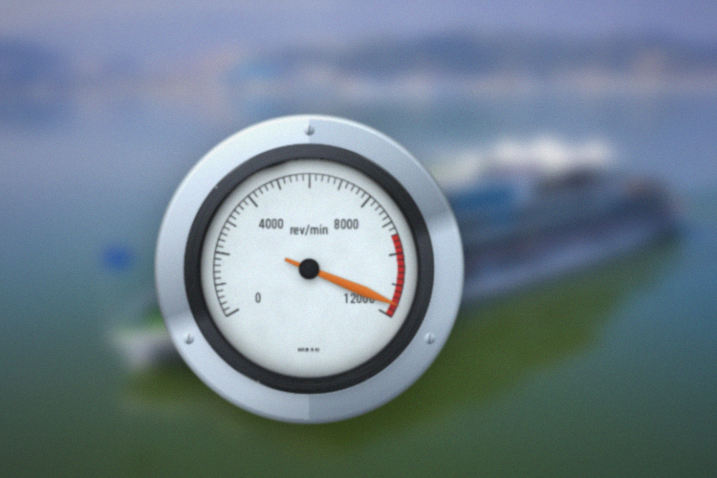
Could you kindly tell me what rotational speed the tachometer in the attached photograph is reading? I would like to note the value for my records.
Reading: 11600 rpm
